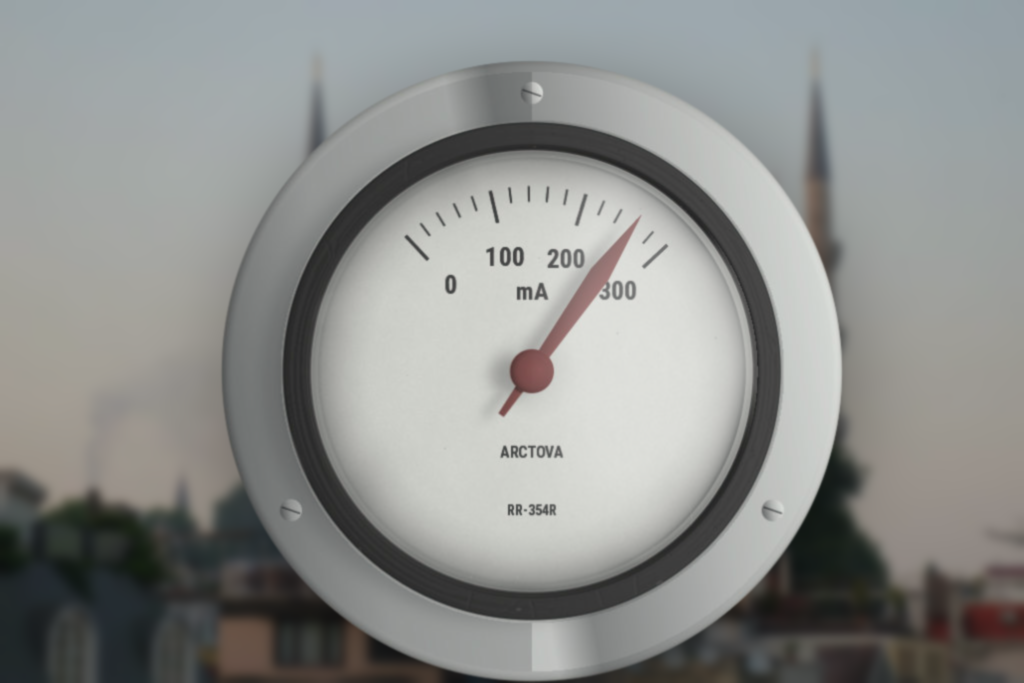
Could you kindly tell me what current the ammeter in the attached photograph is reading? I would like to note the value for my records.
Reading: 260 mA
